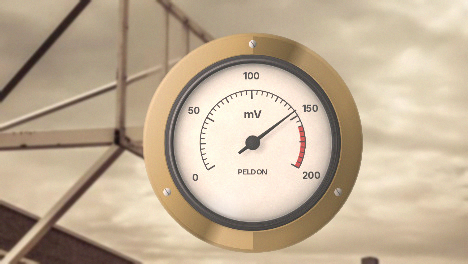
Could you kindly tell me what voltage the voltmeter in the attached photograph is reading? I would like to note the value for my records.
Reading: 145 mV
